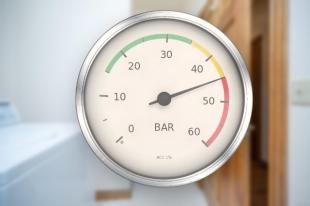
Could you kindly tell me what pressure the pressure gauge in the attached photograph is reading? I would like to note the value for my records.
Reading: 45 bar
